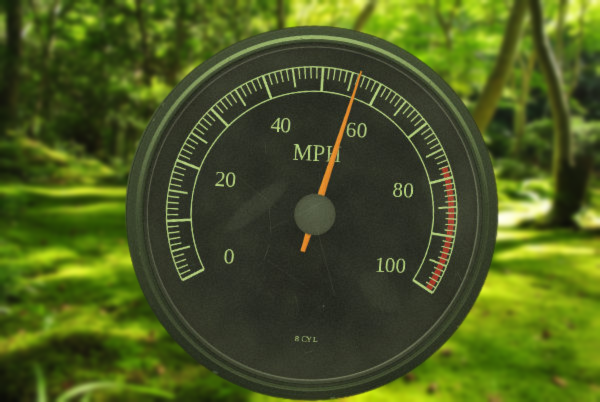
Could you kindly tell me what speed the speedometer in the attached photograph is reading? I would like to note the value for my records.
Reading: 56 mph
